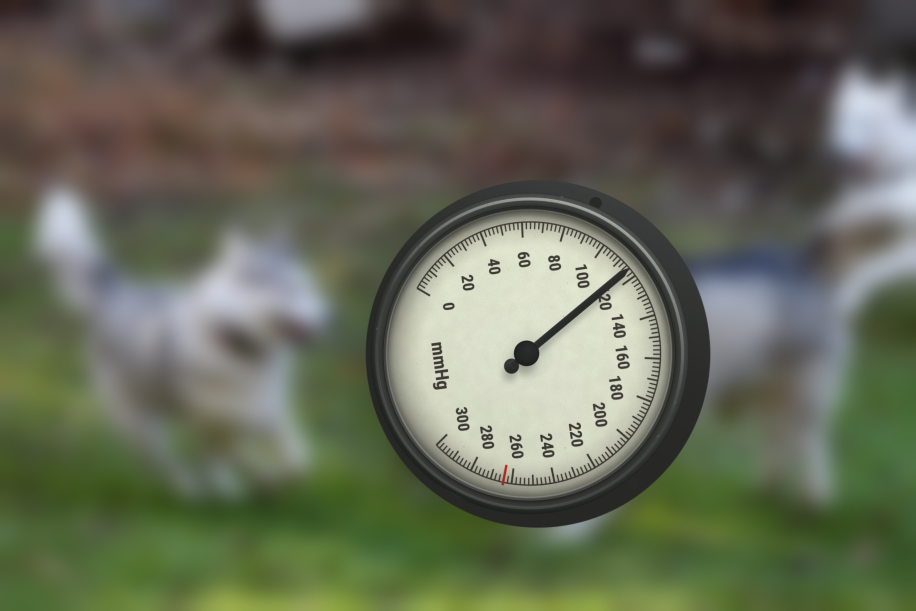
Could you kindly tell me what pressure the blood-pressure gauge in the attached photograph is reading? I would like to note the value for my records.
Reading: 116 mmHg
